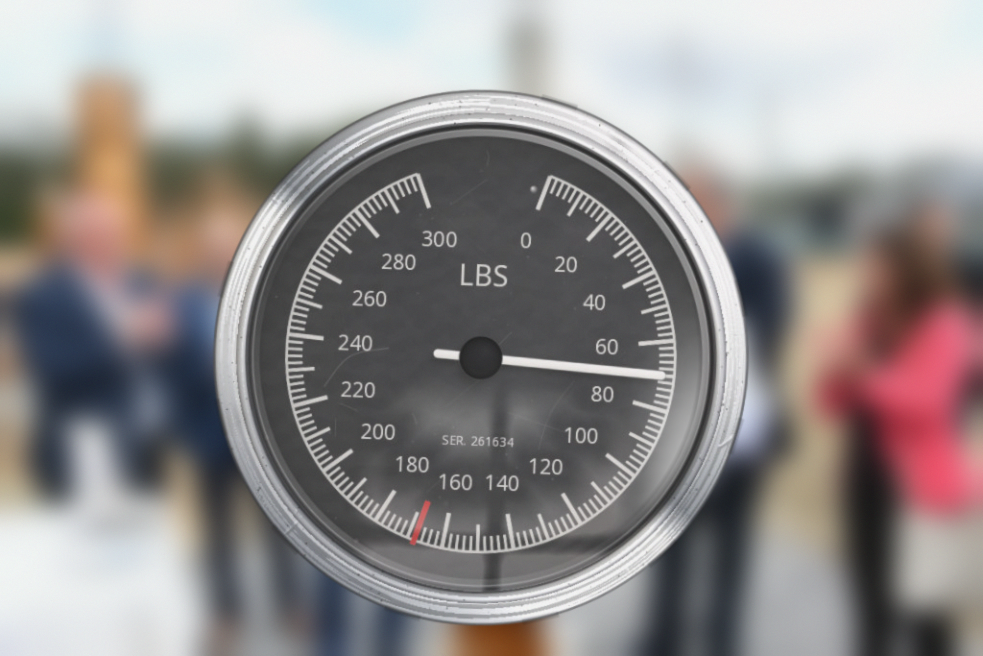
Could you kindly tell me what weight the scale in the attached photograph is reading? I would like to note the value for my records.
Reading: 70 lb
